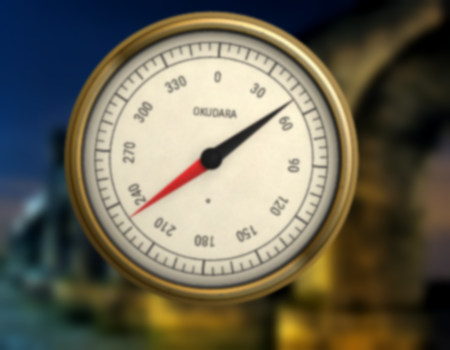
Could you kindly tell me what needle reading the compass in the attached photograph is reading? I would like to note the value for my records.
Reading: 230 °
